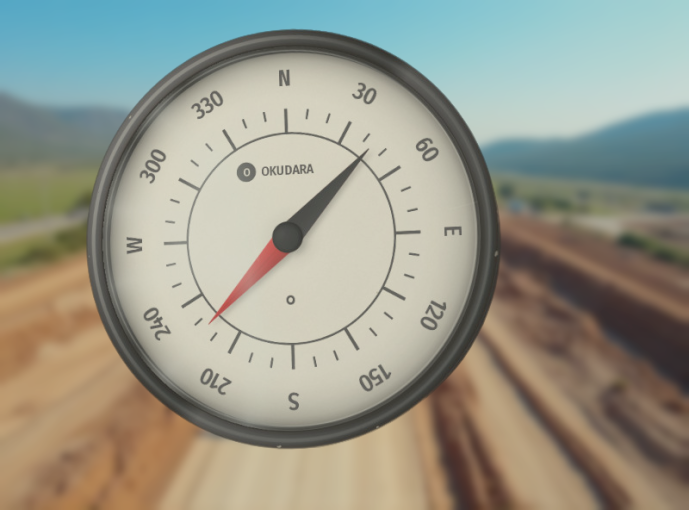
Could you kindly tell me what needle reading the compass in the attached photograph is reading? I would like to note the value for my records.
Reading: 225 °
